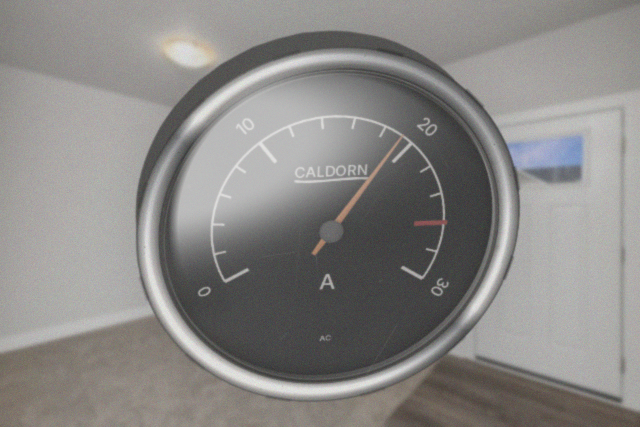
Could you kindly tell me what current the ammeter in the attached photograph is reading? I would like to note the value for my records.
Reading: 19 A
